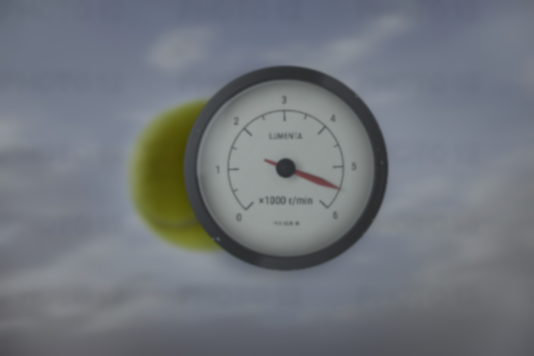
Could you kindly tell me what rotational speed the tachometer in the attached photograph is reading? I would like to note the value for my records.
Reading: 5500 rpm
